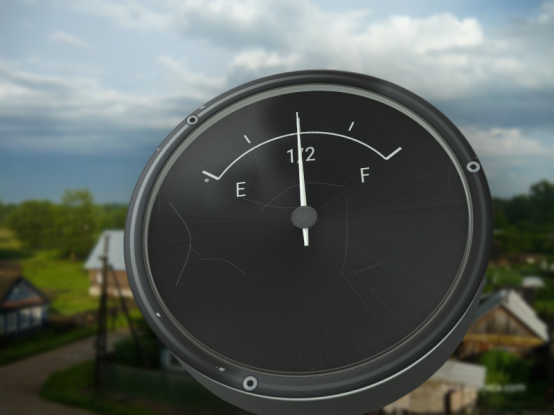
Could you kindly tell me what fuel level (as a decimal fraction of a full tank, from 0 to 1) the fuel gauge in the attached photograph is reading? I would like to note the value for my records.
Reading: 0.5
